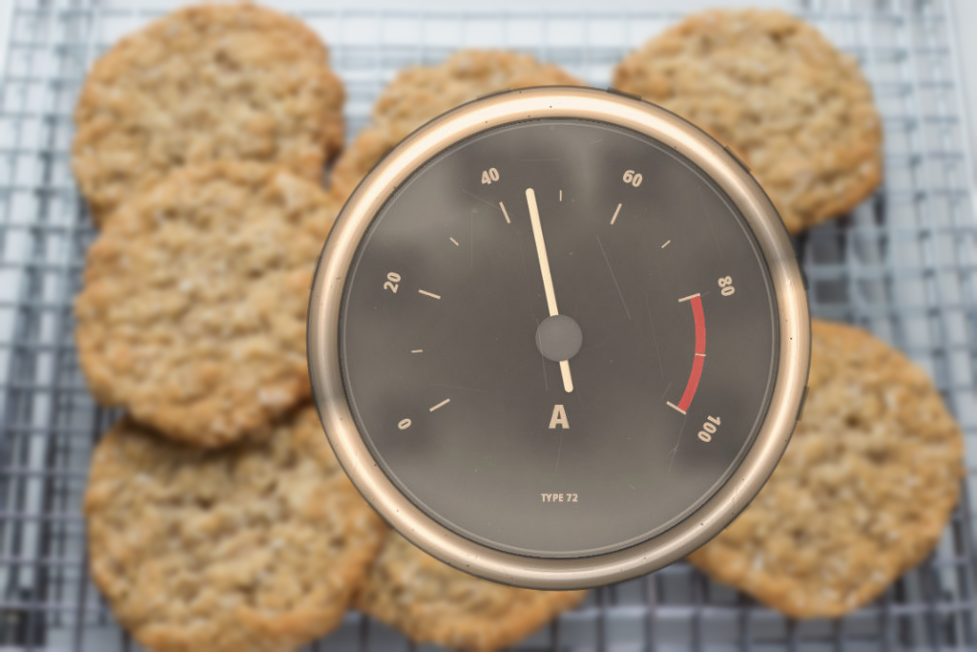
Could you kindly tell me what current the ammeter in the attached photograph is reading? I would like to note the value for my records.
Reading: 45 A
